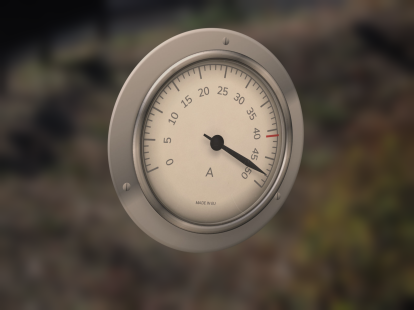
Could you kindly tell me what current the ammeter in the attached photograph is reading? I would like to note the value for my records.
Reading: 48 A
